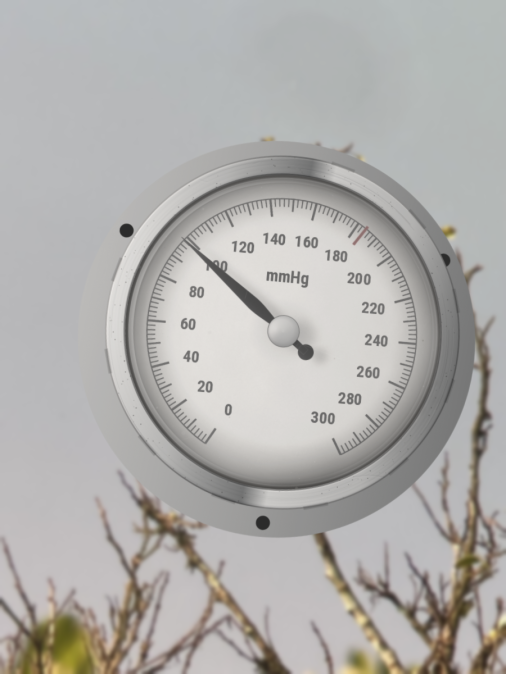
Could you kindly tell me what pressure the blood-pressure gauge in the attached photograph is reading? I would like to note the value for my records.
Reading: 98 mmHg
